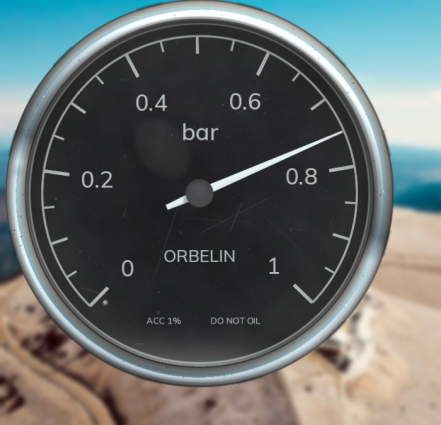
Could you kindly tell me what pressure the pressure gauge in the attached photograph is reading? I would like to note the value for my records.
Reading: 0.75 bar
